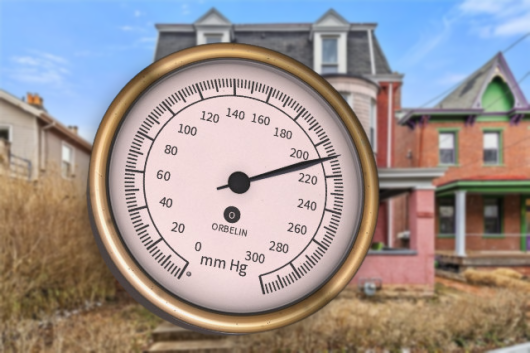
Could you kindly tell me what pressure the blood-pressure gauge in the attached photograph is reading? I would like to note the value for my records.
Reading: 210 mmHg
